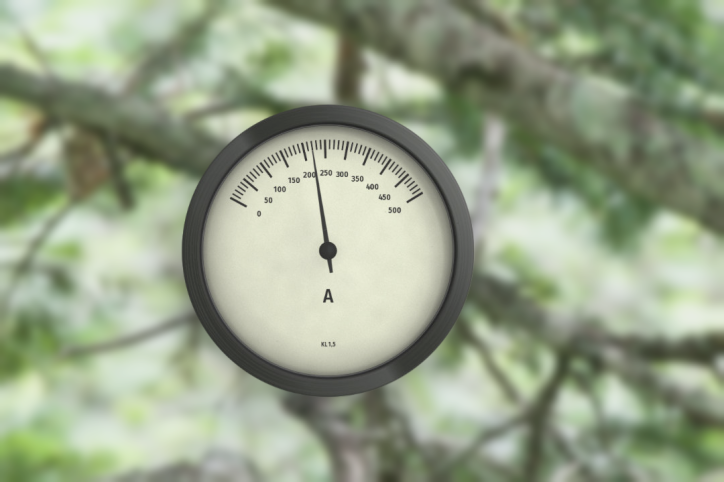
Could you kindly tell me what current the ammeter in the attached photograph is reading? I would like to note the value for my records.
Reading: 220 A
